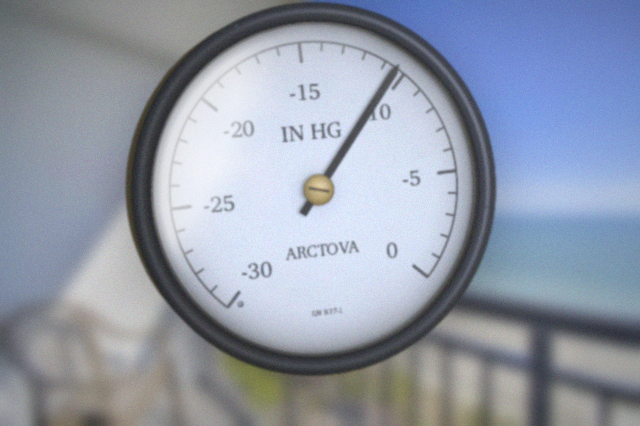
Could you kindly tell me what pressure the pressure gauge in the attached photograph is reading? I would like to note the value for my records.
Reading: -10.5 inHg
